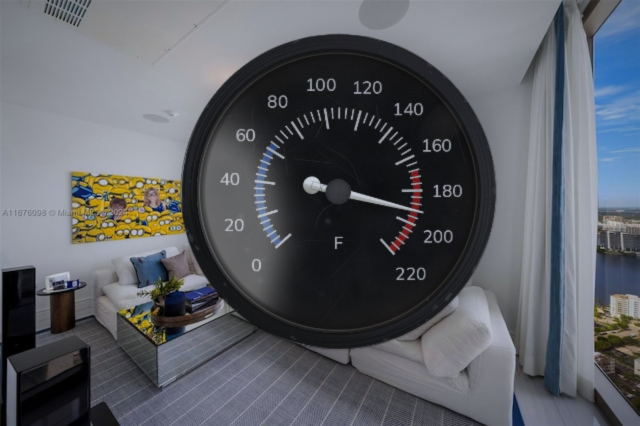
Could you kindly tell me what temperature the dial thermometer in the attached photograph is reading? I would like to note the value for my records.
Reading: 192 °F
